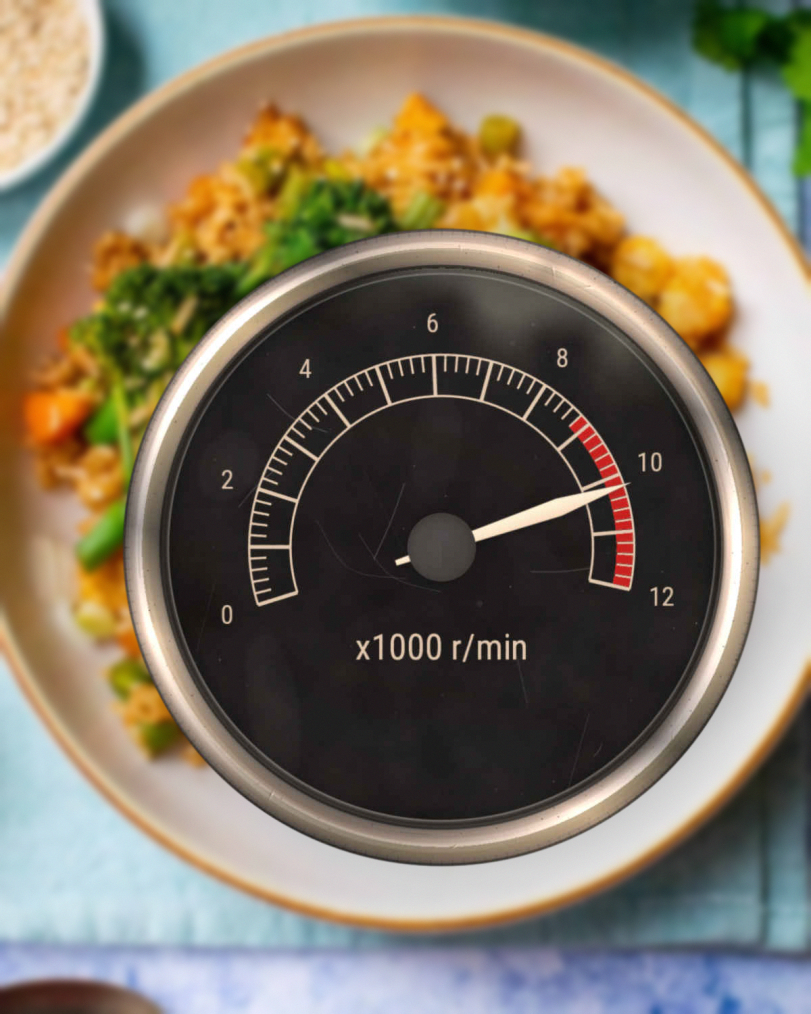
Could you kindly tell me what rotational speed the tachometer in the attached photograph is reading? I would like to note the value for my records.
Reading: 10200 rpm
